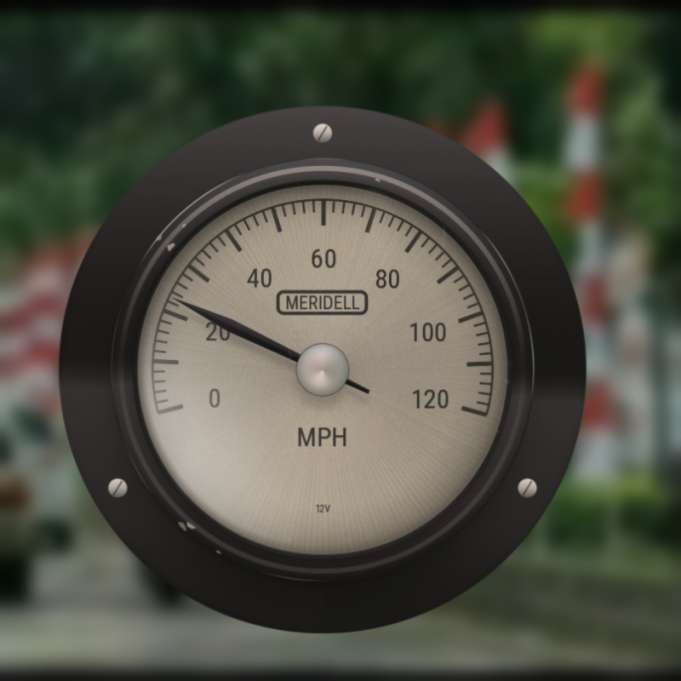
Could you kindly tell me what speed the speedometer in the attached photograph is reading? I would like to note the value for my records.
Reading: 23 mph
